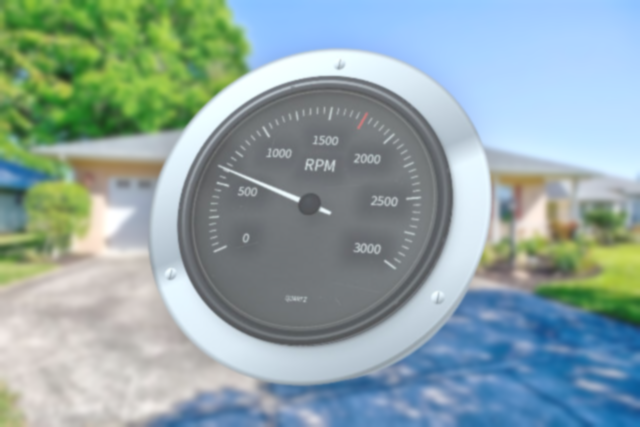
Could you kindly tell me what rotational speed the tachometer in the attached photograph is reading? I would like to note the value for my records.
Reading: 600 rpm
